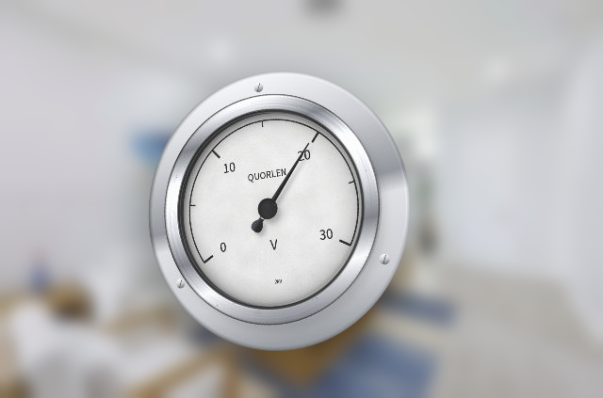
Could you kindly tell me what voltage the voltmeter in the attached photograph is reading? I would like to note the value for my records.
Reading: 20 V
